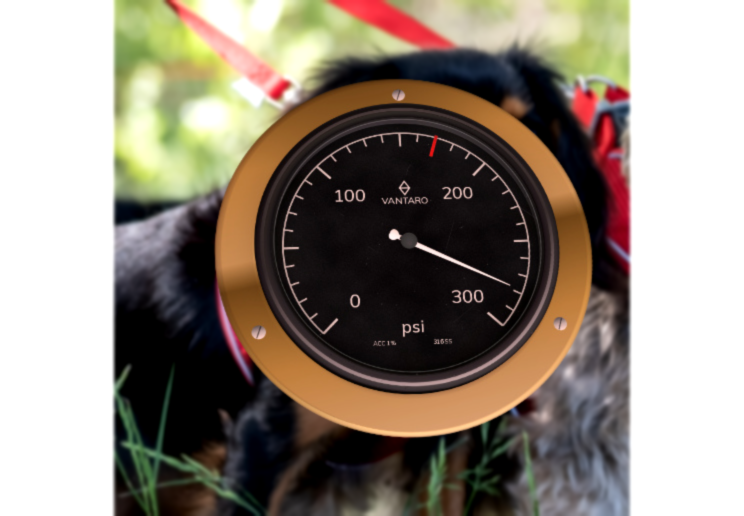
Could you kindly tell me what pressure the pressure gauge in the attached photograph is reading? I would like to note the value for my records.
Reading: 280 psi
